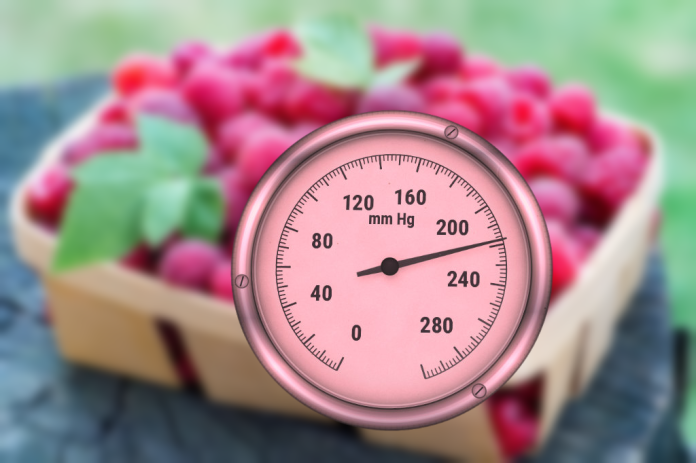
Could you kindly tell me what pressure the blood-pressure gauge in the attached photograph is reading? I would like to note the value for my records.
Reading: 218 mmHg
